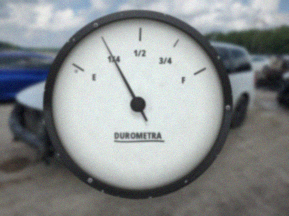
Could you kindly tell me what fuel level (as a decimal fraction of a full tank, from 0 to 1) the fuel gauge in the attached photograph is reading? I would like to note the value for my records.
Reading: 0.25
